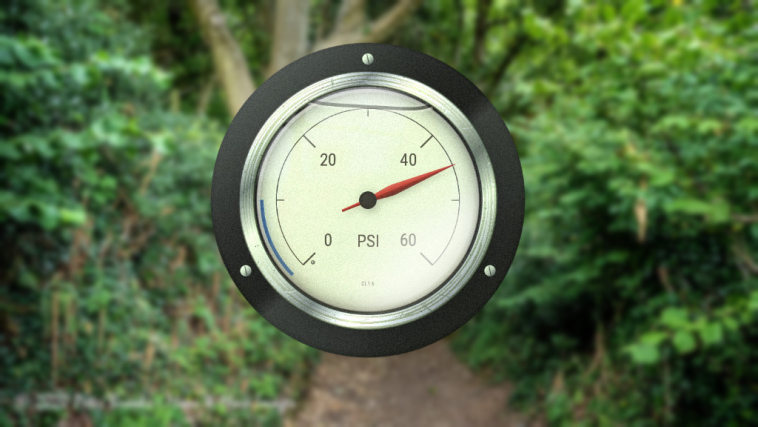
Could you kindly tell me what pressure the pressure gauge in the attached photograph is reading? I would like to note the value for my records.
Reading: 45 psi
